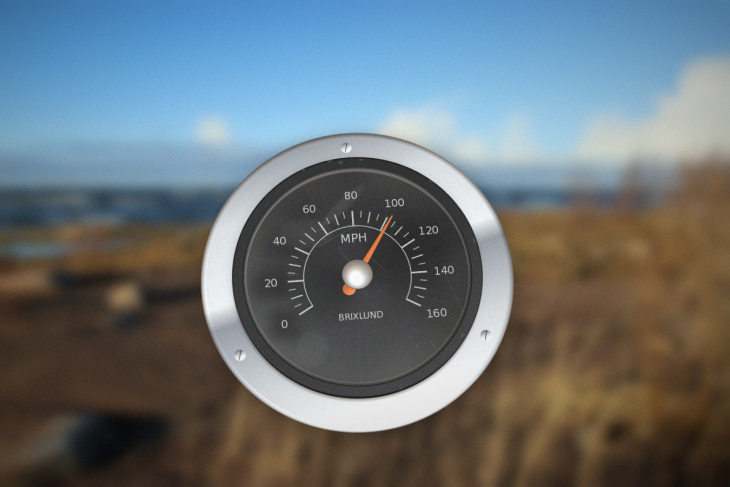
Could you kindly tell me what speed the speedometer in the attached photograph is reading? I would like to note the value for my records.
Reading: 102.5 mph
